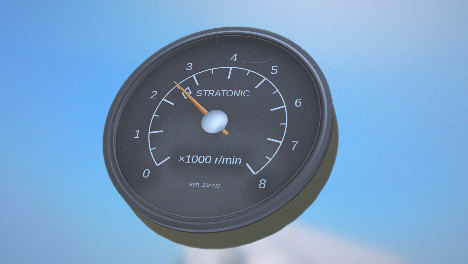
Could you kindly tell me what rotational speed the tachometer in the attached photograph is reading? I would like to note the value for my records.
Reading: 2500 rpm
